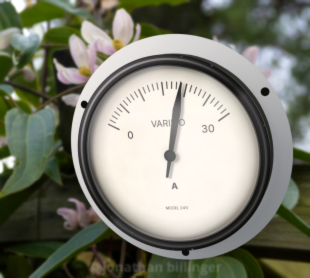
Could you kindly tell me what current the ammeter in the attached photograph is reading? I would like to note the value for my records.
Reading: 19 A
